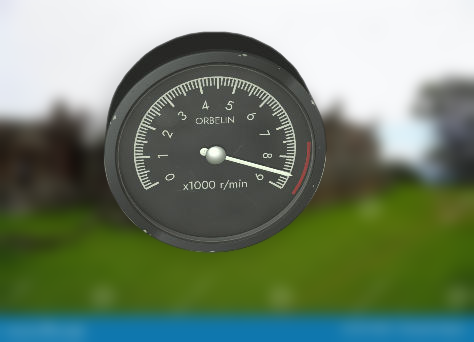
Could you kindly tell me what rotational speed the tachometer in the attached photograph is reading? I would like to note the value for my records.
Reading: 8500 rpm
